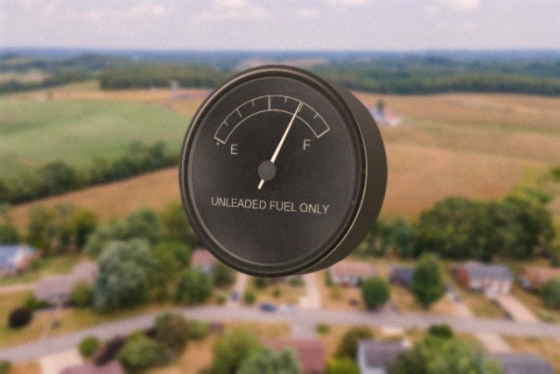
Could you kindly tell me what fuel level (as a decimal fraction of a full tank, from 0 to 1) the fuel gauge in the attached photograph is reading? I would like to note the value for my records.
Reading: 0.75
